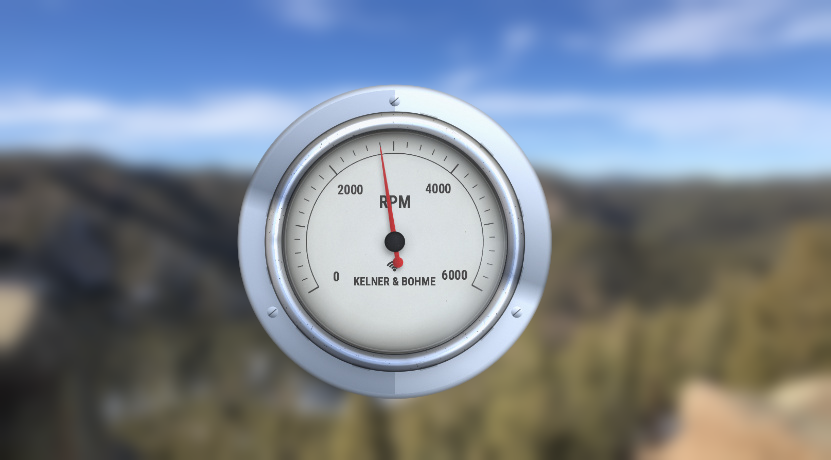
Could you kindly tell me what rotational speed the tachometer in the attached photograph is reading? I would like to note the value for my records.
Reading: 2800 rpm
